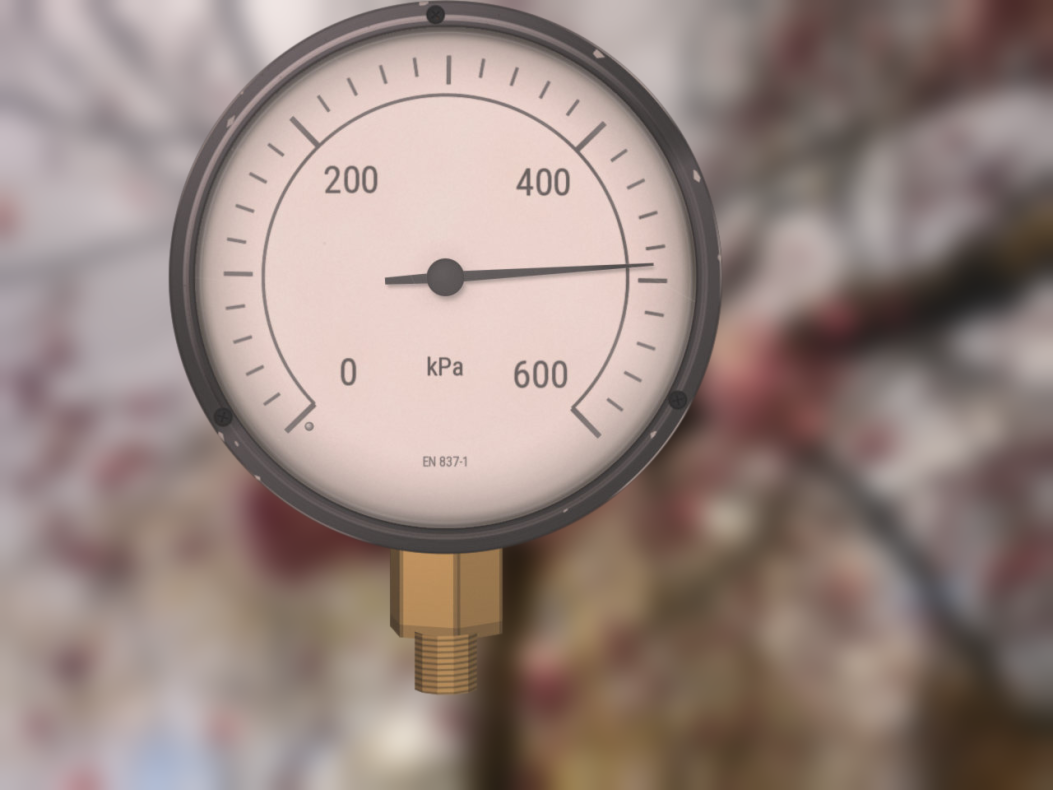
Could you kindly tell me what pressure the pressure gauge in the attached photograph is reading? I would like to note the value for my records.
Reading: 490 kPa
